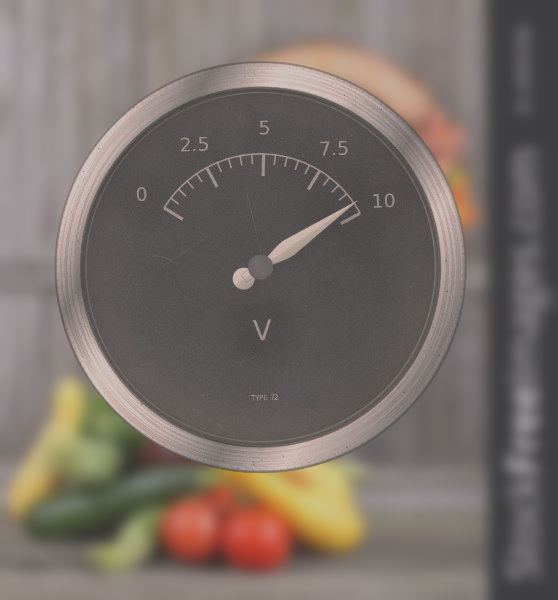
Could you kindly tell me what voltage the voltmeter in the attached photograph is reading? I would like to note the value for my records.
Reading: 9.5 V
